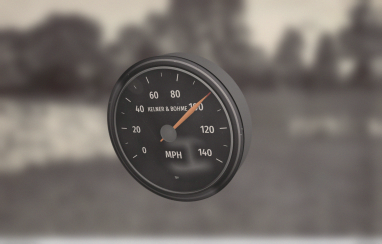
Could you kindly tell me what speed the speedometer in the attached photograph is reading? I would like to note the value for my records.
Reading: 100 mph
